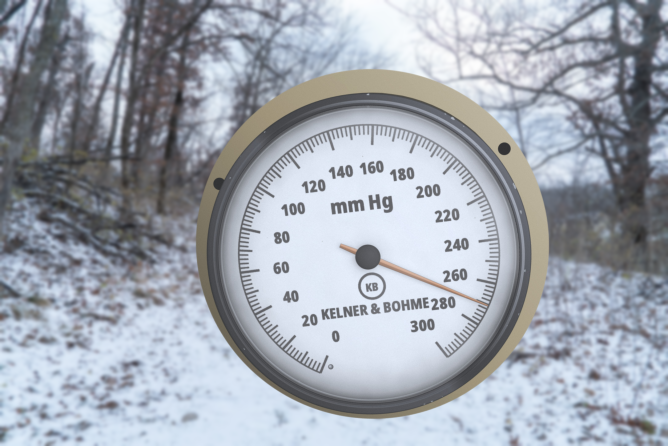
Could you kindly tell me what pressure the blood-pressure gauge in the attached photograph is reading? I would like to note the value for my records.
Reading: 270 mmHg
